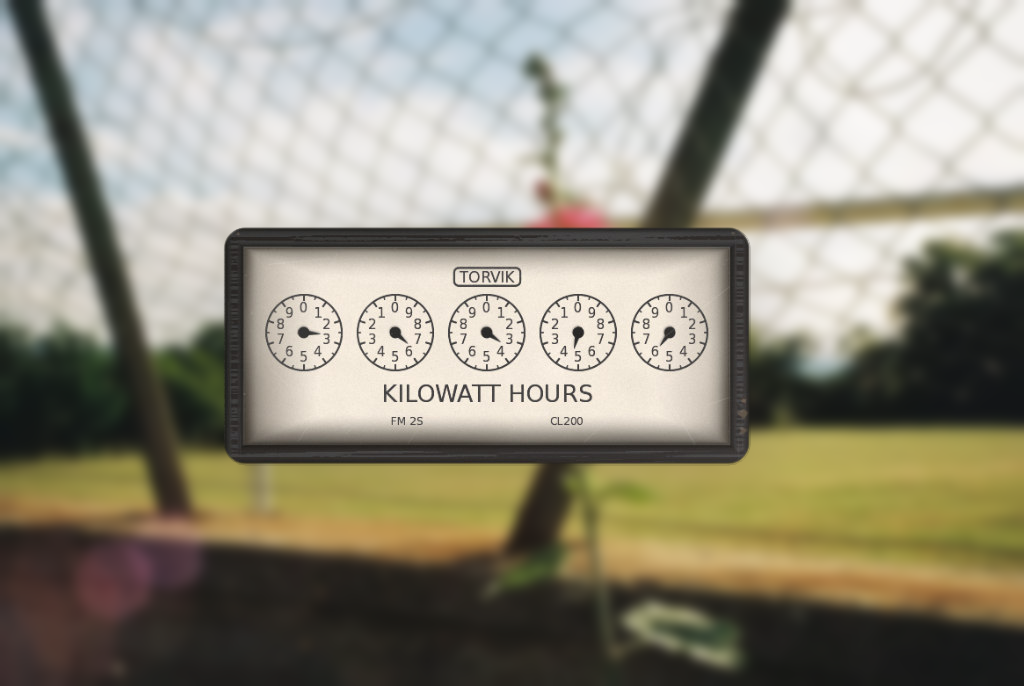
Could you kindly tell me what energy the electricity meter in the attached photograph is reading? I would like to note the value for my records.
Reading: 26346 kWh
